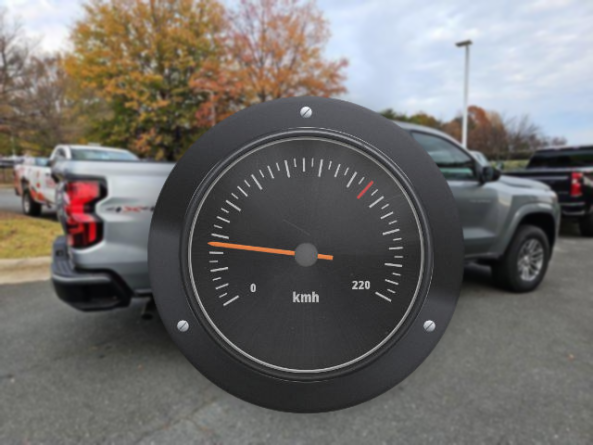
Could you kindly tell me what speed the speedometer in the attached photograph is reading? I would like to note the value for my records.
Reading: 35 km/h
